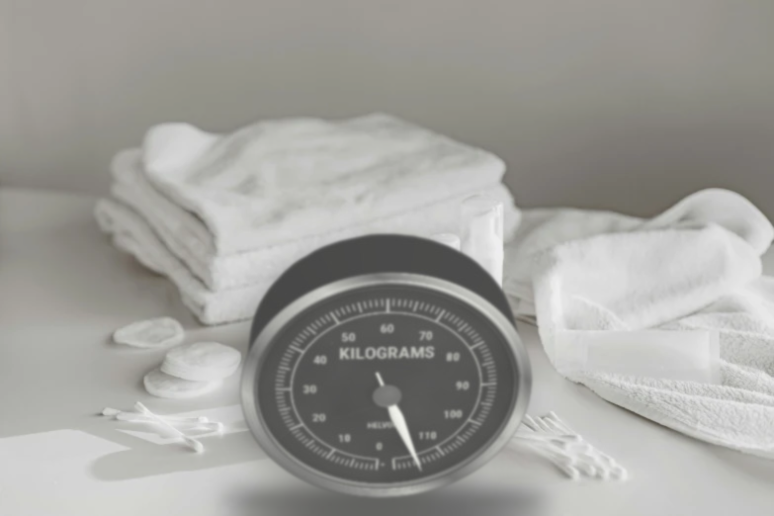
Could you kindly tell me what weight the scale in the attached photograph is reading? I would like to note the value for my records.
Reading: 115 kg
